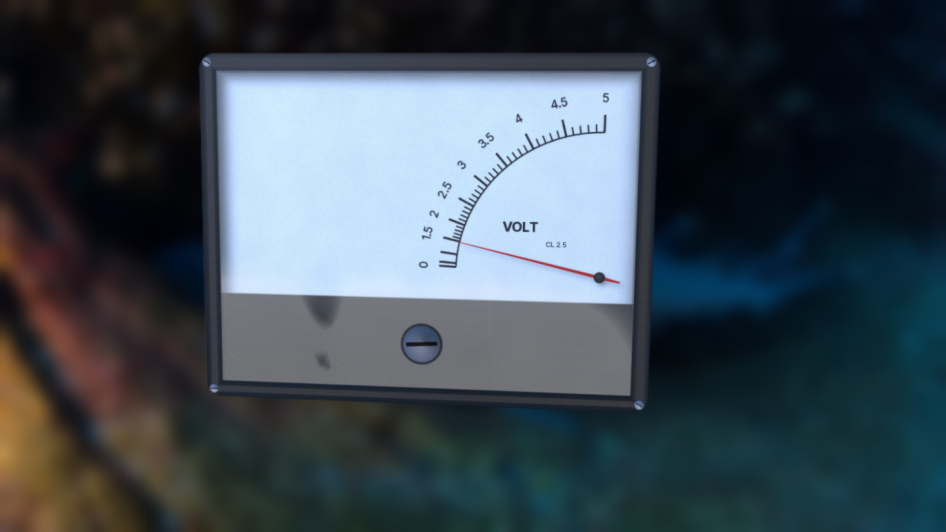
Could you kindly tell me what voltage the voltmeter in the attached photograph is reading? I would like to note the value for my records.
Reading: 1.5 V
